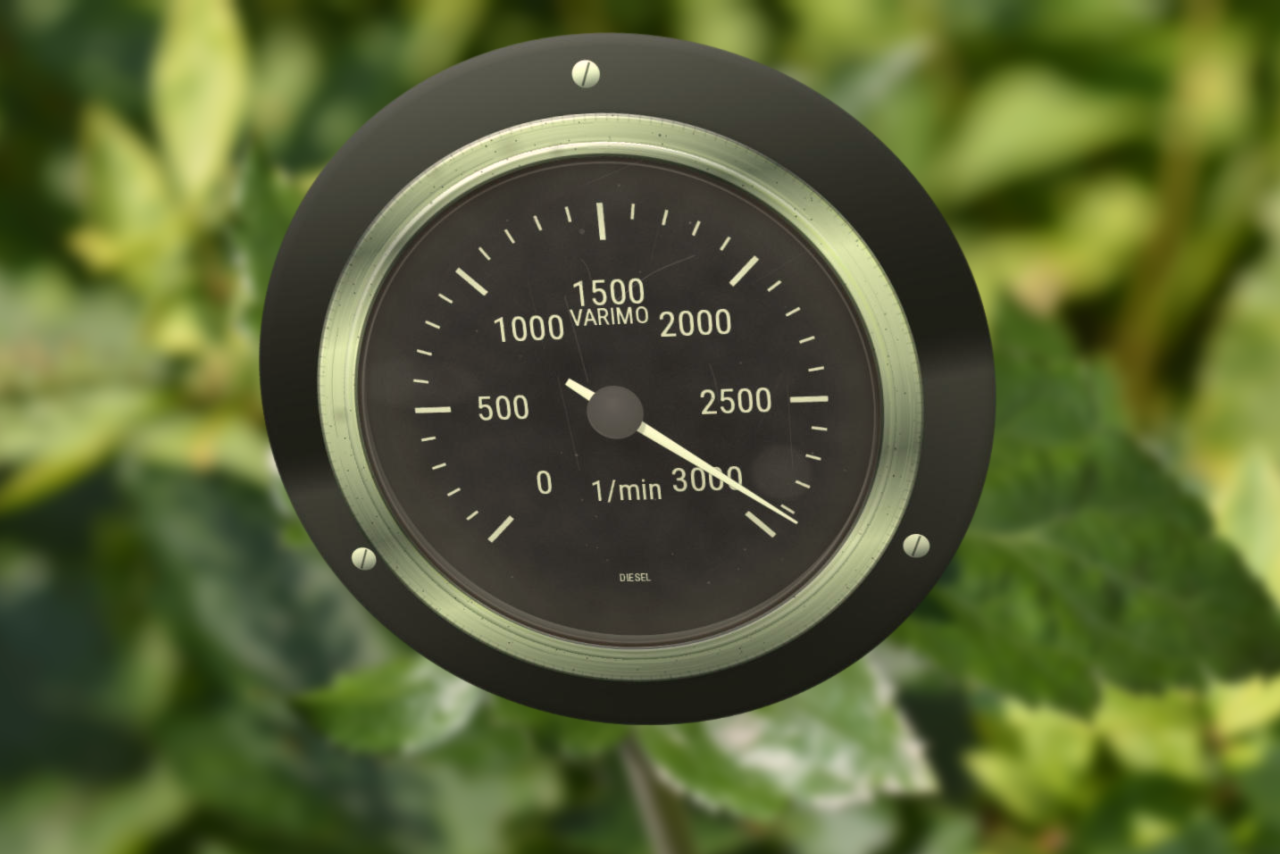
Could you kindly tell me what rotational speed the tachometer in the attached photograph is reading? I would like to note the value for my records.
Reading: 2900 rpm
